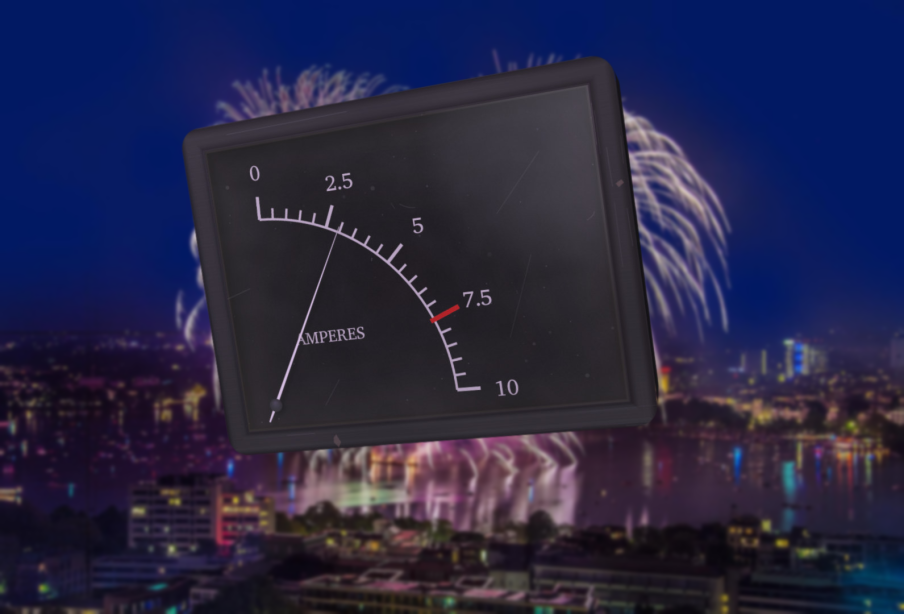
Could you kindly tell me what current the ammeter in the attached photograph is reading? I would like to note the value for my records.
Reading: 3 A
